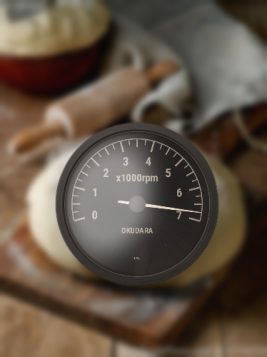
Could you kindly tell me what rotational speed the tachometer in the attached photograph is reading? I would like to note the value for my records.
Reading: 6750 rpm
